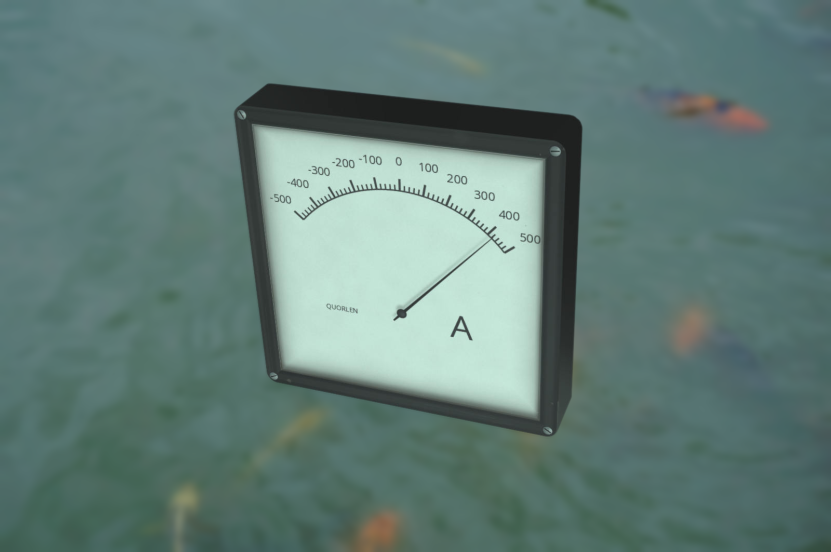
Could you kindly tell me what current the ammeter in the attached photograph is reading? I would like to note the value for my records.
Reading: 420 A
